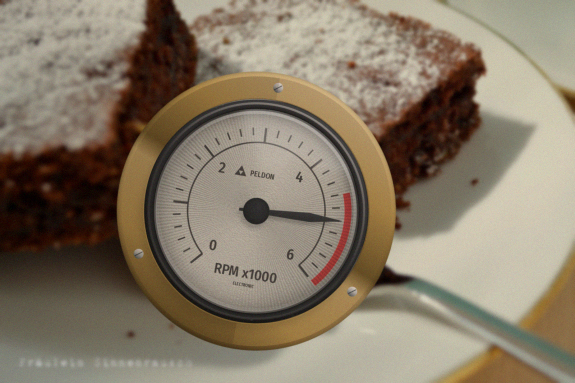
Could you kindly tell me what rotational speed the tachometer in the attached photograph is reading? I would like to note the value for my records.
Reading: 5000 rpm
